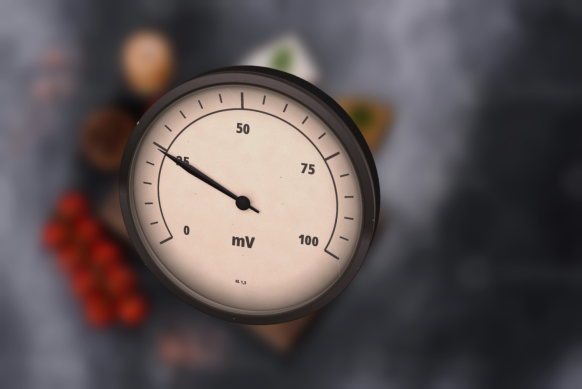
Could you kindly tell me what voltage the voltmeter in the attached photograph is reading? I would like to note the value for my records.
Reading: 25 mV
